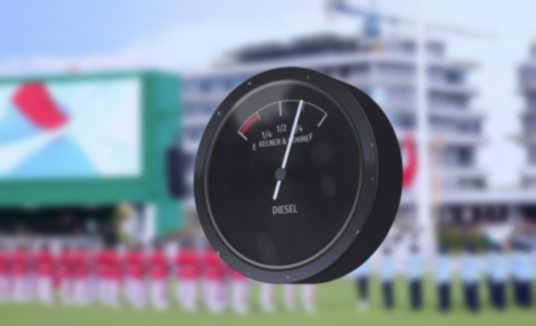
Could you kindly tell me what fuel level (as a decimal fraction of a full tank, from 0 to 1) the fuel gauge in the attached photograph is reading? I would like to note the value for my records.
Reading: 0.75
